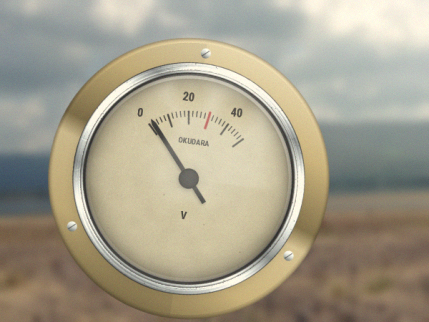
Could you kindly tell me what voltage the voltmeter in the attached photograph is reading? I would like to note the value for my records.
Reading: 2 V
